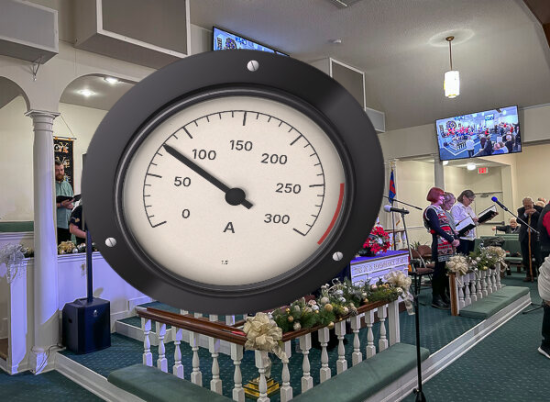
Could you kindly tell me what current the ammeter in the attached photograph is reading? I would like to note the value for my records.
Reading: 80 A
